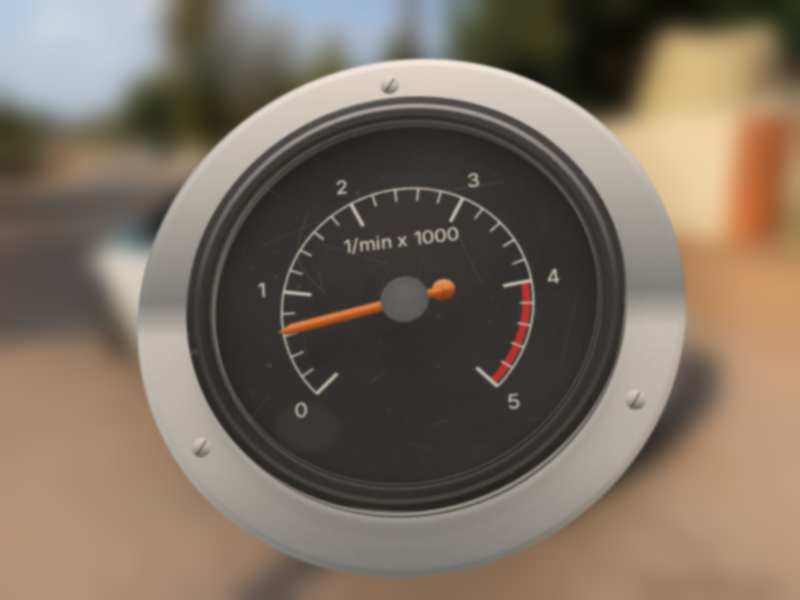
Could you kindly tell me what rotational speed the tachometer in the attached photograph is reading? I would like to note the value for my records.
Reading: 600 rpm
